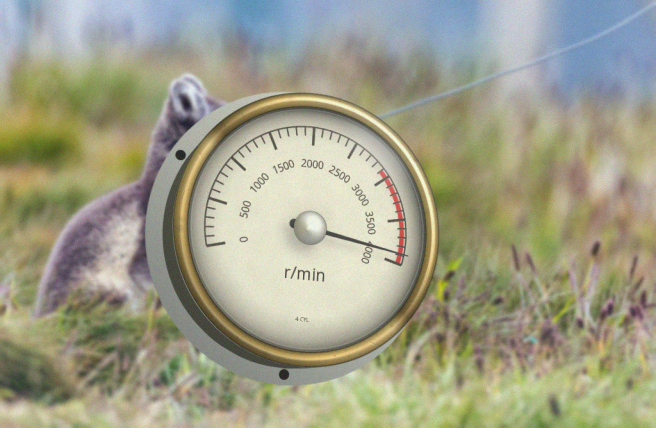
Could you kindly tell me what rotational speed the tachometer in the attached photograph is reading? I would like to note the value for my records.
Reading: 3900 rpm
